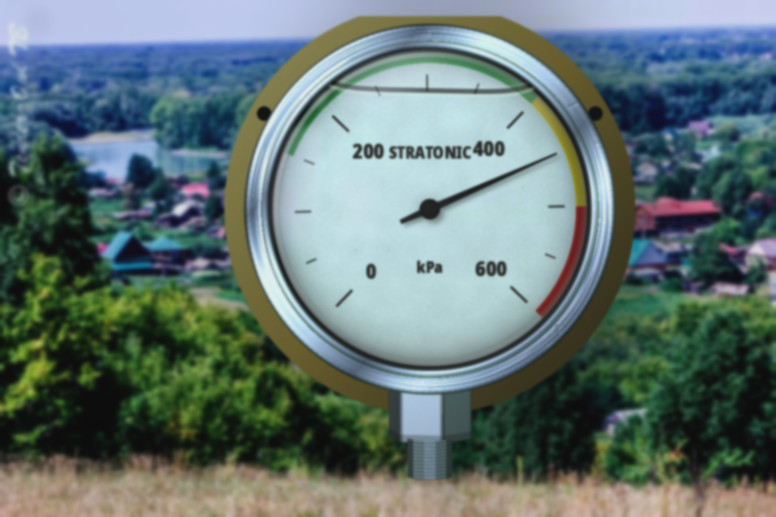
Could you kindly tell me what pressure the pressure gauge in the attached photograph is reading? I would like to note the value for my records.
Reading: 450 kPa
